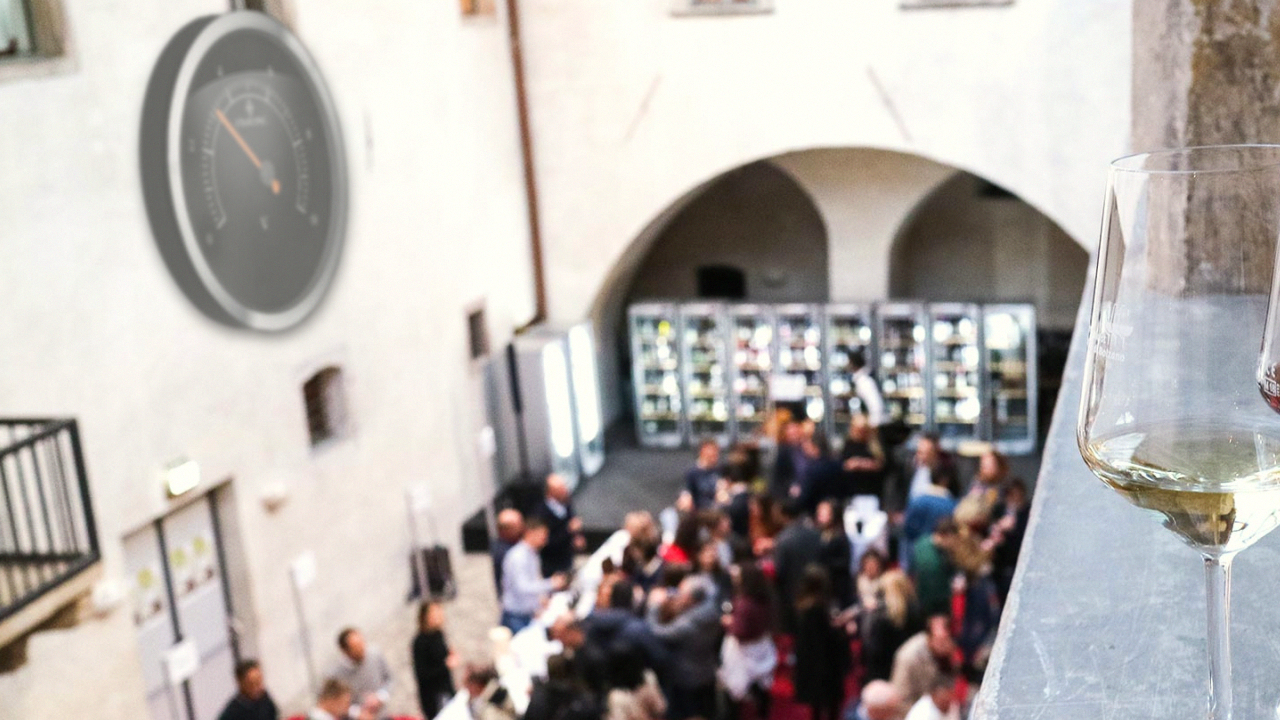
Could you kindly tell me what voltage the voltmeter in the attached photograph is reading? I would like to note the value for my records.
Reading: 3 V
